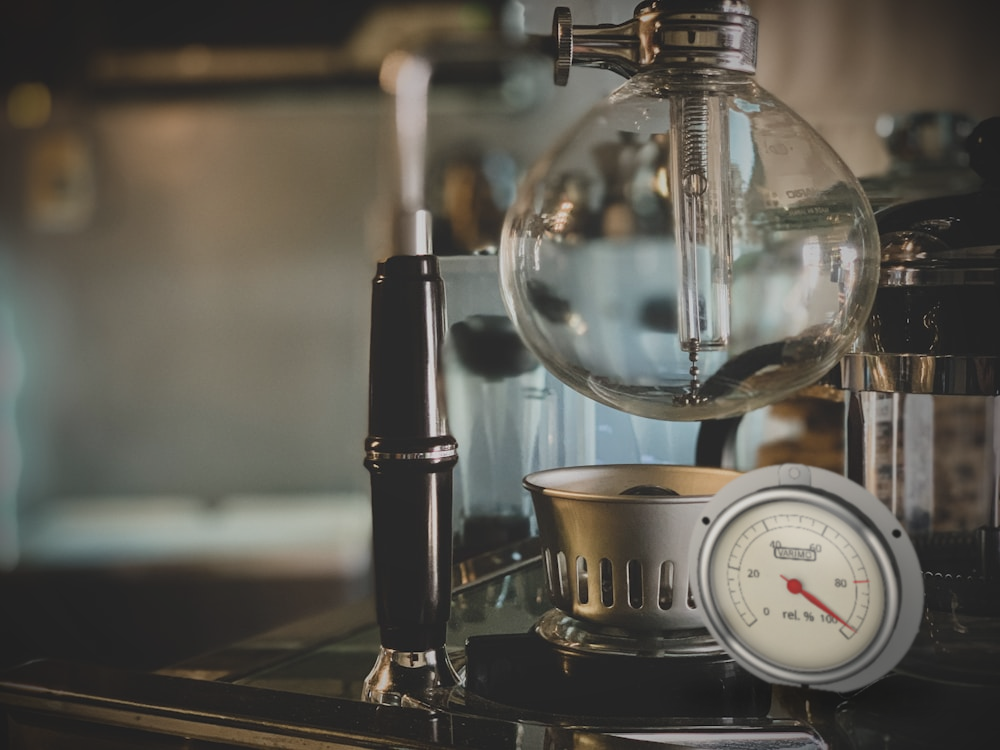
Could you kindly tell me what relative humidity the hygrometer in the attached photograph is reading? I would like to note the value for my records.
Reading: 96 %
